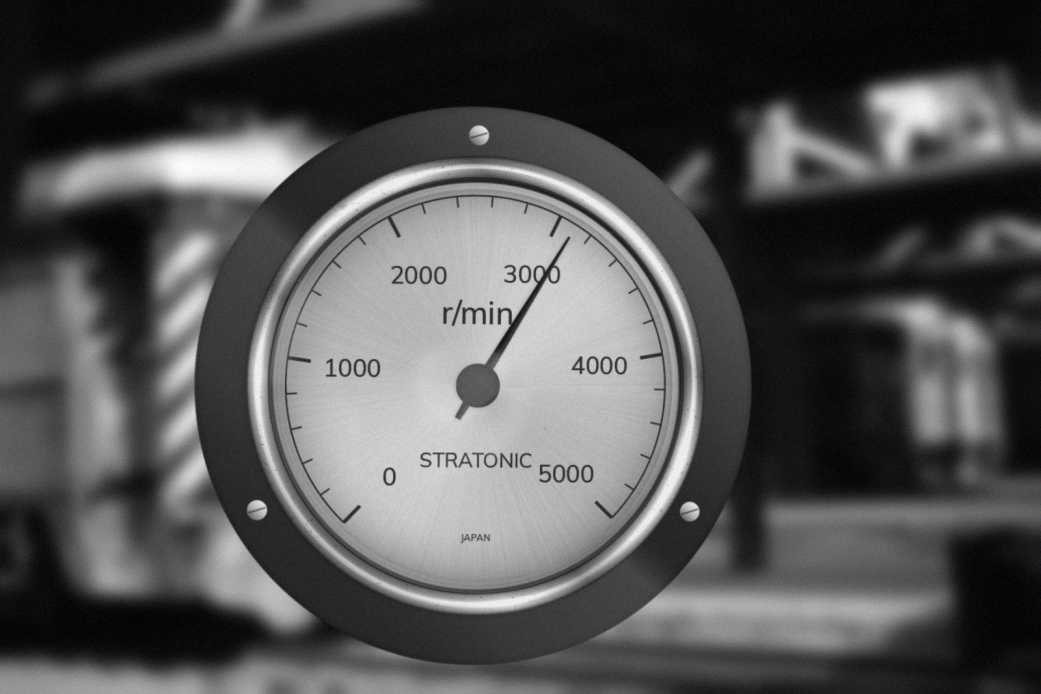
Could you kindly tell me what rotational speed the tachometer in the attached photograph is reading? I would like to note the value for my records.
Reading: 3100 rpm
